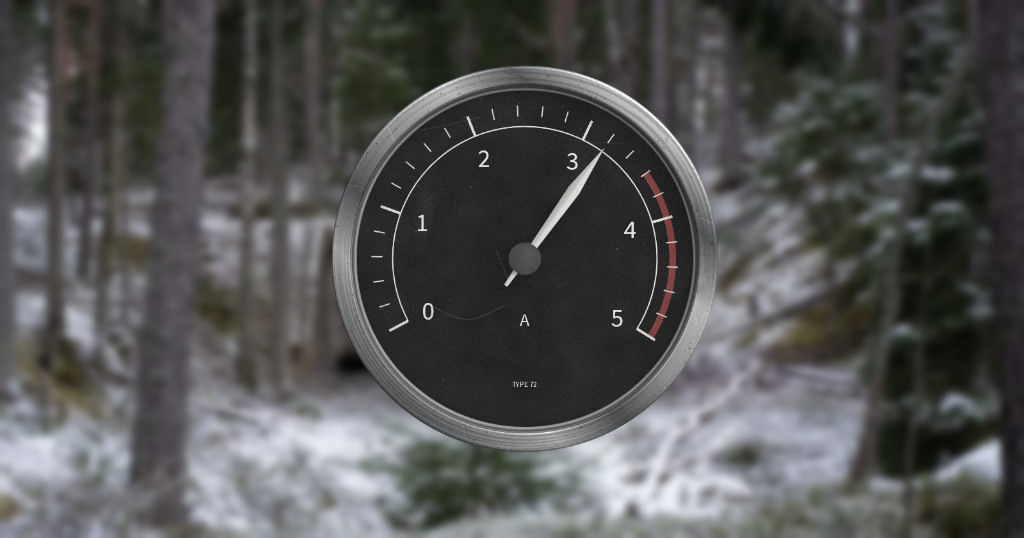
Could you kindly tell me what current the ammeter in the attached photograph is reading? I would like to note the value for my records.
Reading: 3.2 A
